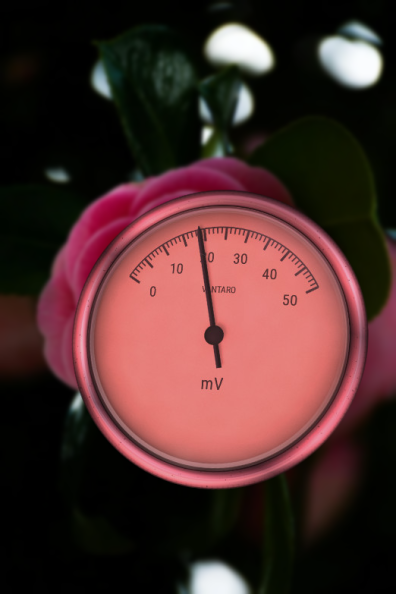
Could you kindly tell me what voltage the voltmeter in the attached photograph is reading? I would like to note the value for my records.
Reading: 19 mV
